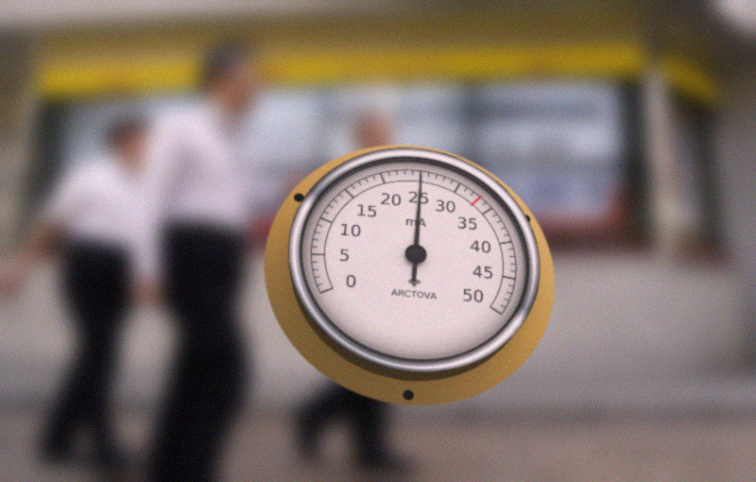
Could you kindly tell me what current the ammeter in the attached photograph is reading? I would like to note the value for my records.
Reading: 25 mA
